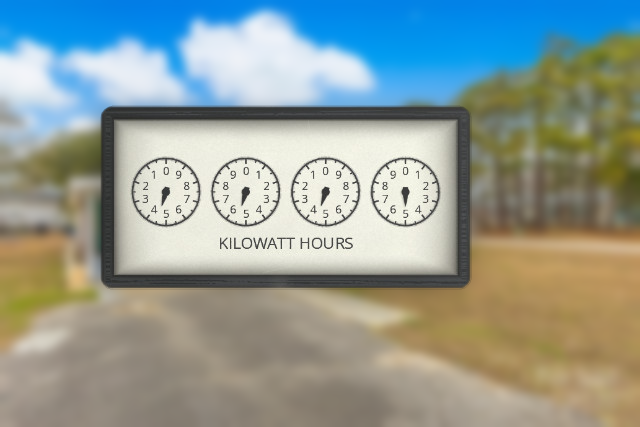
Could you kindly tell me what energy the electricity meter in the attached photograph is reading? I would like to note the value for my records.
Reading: 4545 kWh
